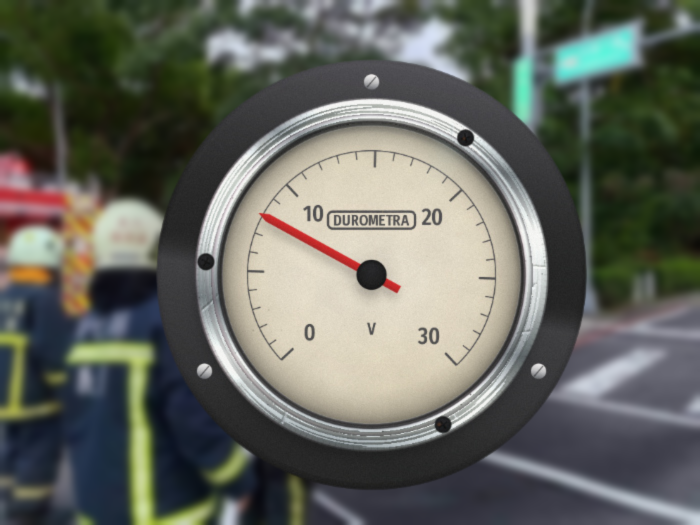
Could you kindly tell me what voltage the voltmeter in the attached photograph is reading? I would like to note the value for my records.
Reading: 8 V
